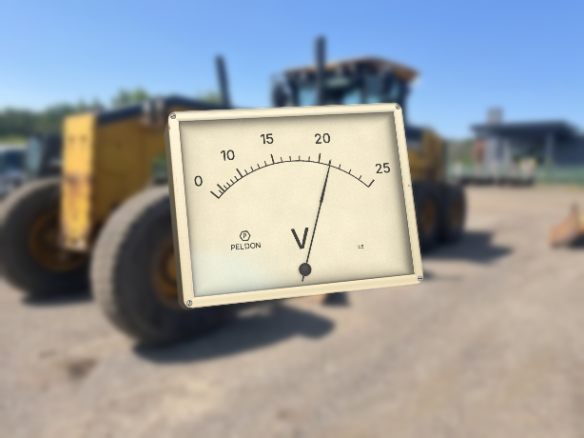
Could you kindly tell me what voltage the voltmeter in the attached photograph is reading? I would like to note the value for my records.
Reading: 21 V
